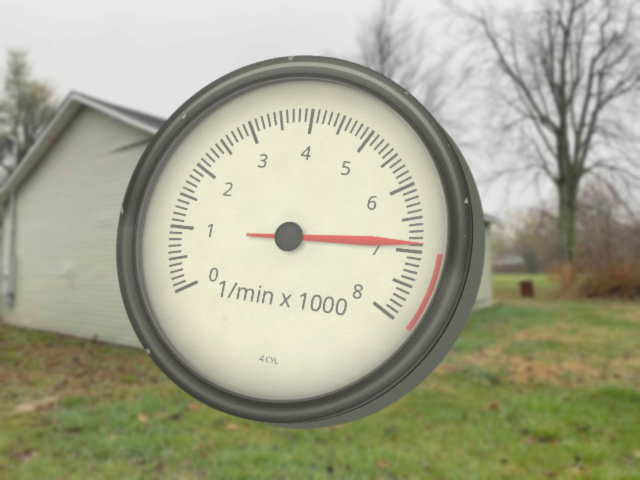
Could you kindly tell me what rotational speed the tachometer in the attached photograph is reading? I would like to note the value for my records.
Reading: 6900 rpm
